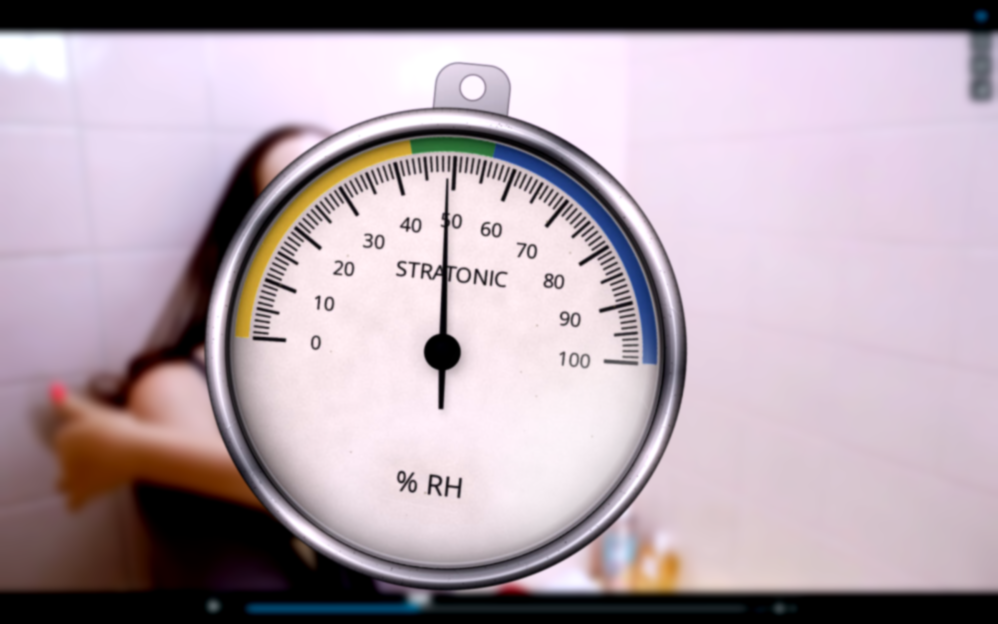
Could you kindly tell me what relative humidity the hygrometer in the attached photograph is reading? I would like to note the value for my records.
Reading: 49 %
